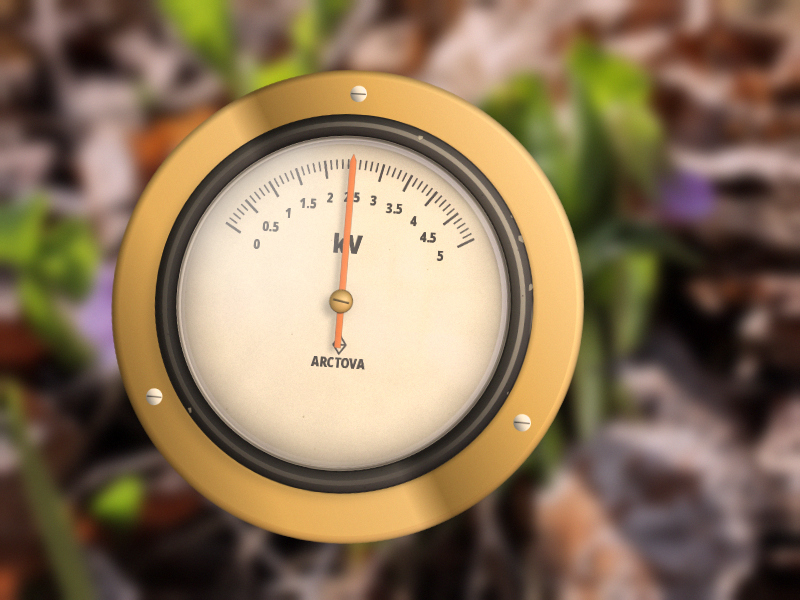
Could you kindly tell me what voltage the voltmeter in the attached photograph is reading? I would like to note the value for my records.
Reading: 2.5 kV
